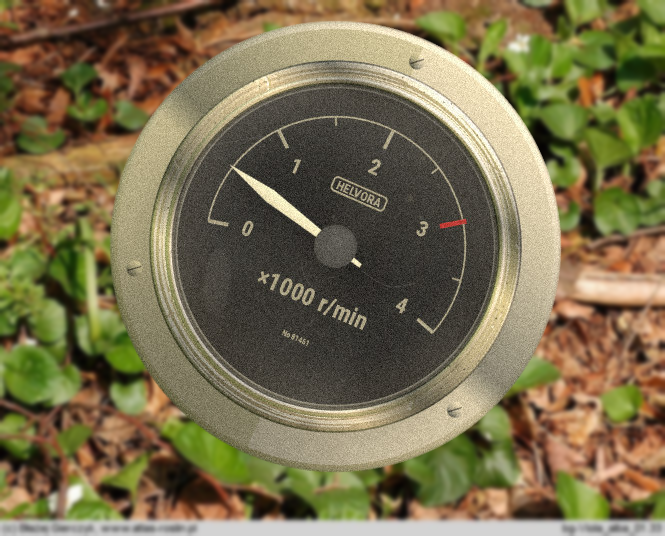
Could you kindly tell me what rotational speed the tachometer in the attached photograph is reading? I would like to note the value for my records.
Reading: 500 rpm
